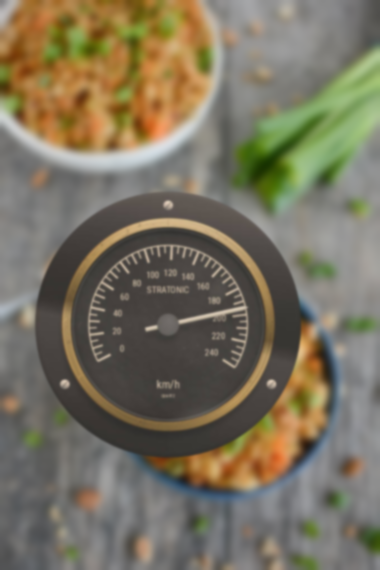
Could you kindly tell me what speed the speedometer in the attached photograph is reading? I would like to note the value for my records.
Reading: 195 km/h
